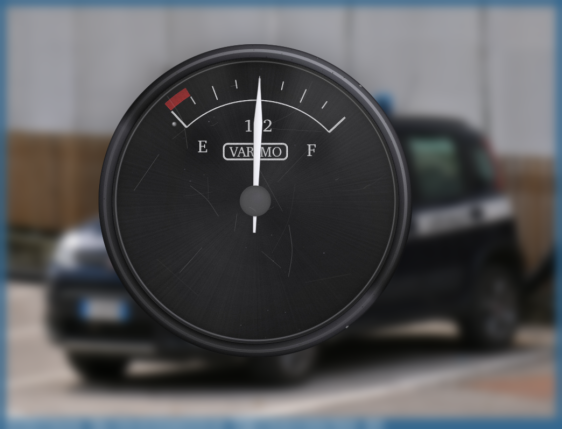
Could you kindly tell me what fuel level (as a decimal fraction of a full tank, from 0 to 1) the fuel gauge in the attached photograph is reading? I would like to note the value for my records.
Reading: 0.5
